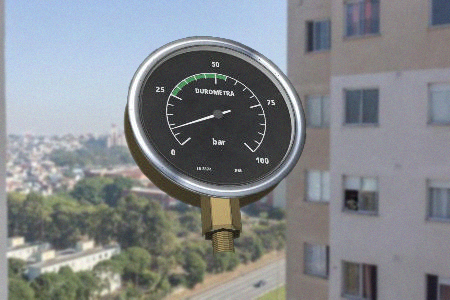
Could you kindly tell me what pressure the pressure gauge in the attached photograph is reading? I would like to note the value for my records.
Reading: 7.5 bar
